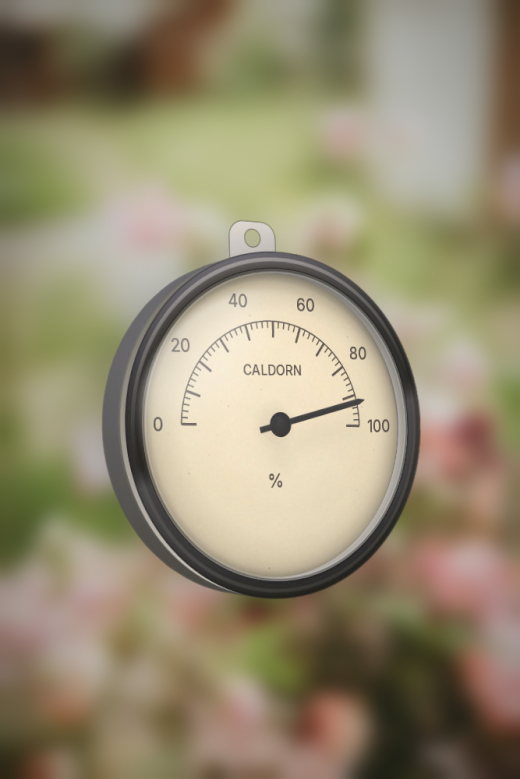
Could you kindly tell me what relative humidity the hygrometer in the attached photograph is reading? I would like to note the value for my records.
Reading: 92 %
